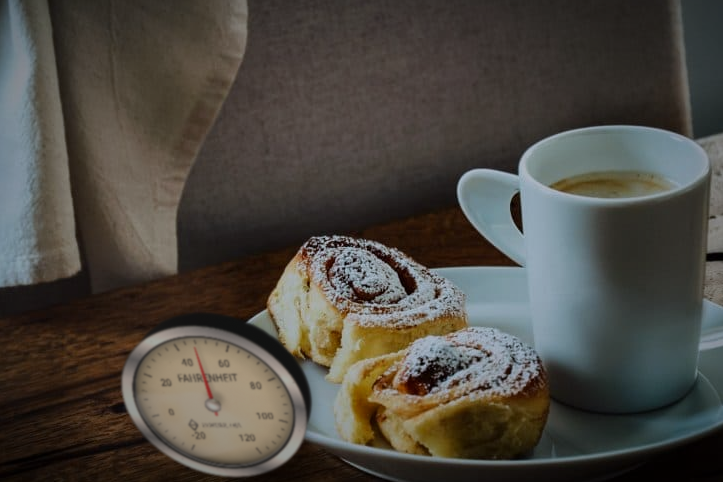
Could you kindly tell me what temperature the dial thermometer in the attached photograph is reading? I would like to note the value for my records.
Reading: 48 °F
